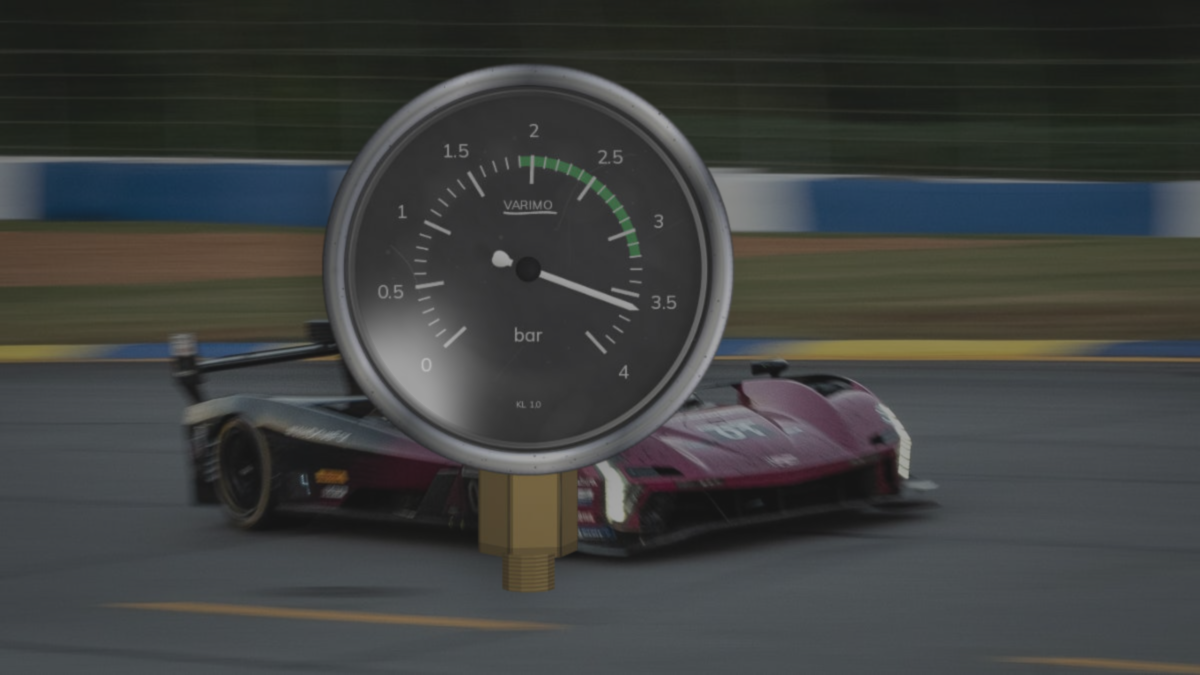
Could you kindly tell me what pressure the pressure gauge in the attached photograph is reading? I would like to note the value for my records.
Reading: 3.6 bar
